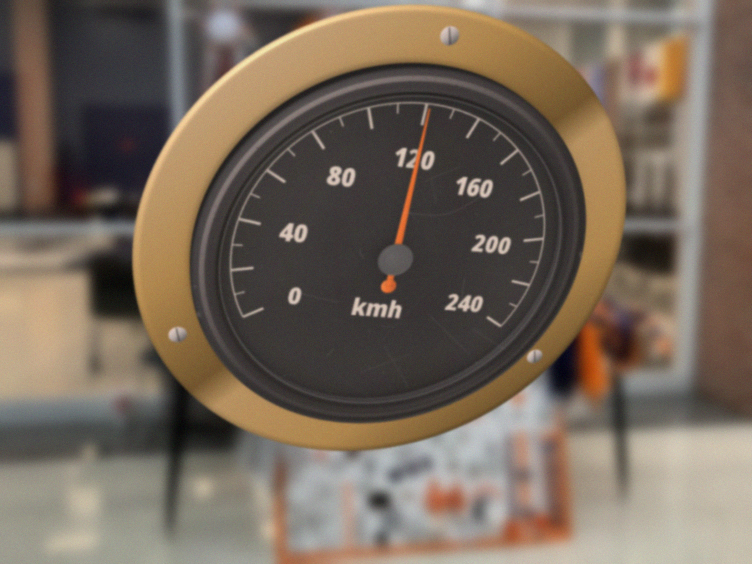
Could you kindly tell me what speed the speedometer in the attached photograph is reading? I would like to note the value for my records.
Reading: 120 km/h
